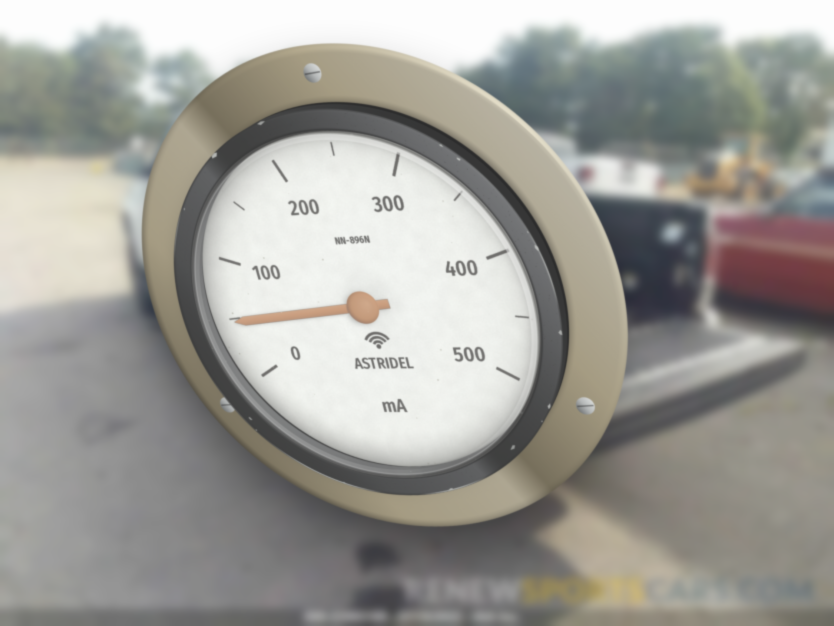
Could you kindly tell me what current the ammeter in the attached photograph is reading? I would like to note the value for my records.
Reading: 50 mA
